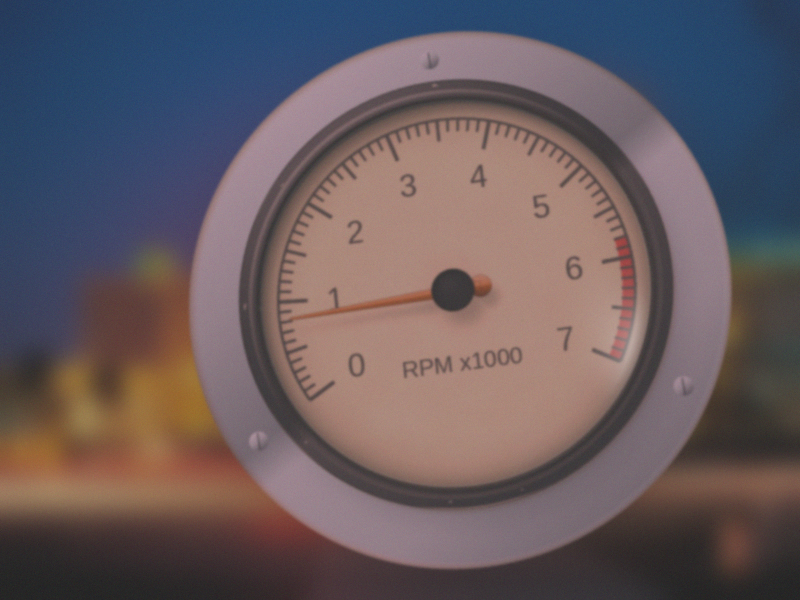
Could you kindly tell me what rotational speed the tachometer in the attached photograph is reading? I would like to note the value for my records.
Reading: 800 rpm
